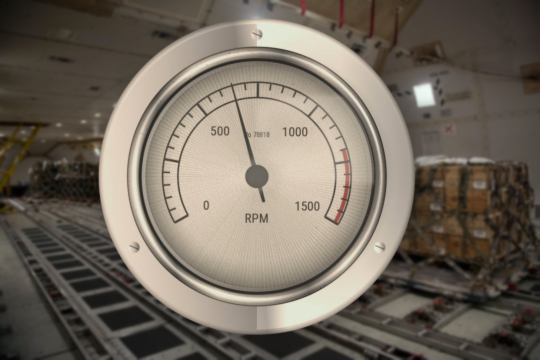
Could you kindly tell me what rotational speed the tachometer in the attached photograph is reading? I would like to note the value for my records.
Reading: 650 rpm
